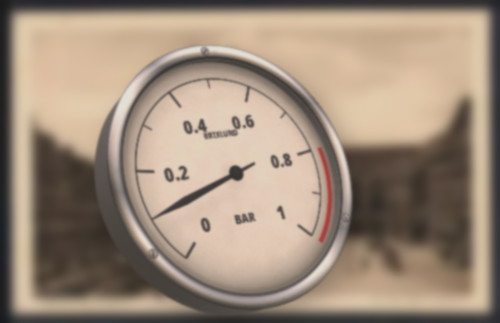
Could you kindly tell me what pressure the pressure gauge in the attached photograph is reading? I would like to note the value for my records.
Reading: 0.1 bar
